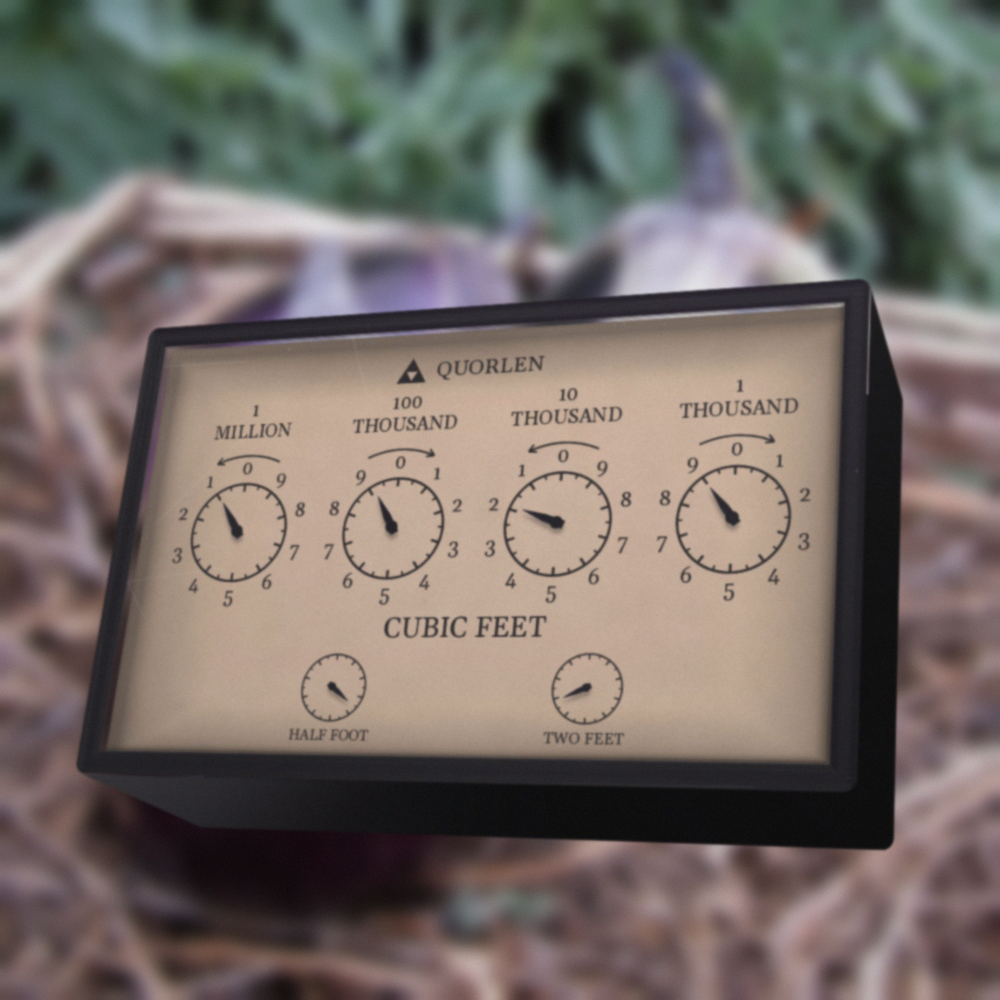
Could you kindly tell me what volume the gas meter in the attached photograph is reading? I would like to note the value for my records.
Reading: 91900 ft³
